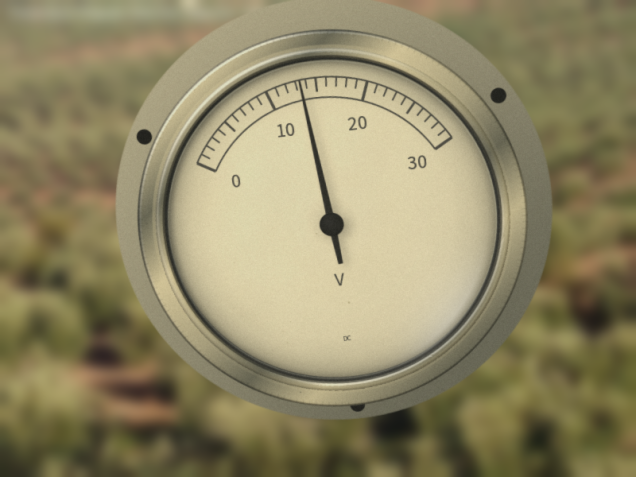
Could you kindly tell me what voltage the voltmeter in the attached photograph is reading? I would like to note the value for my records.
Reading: 13.5 V
